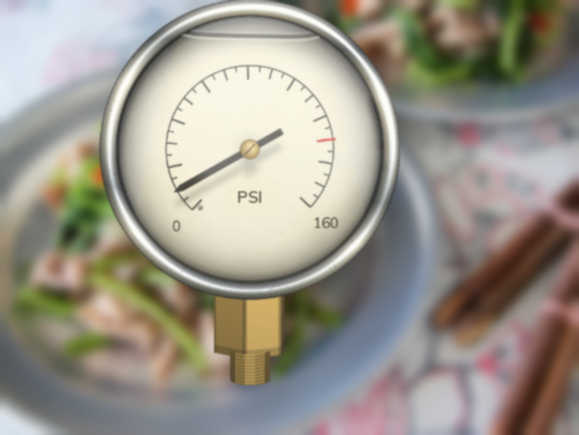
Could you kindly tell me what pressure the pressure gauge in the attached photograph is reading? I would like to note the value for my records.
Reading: 10 psi
